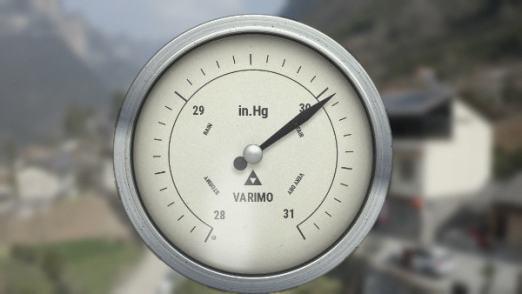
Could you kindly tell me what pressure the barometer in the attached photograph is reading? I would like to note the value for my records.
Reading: 30.05 inHg
